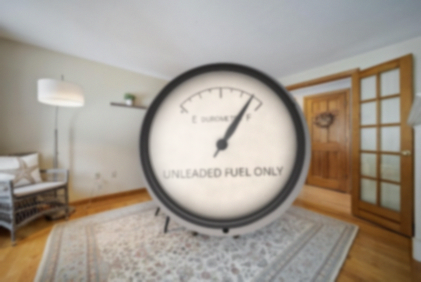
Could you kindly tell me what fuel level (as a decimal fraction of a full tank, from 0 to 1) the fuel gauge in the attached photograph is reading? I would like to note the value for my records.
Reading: 0.875
